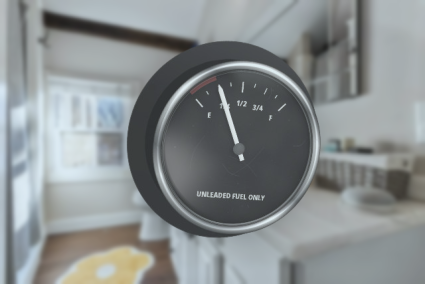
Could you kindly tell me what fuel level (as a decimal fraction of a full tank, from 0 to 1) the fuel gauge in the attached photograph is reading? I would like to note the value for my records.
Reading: 0.25
